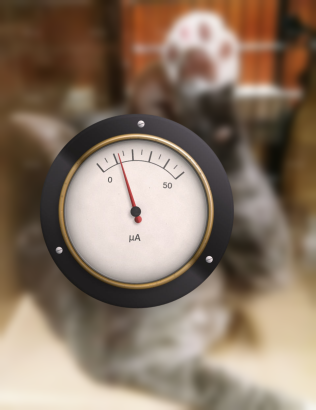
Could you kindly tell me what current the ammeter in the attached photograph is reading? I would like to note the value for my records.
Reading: 12.5 µA
